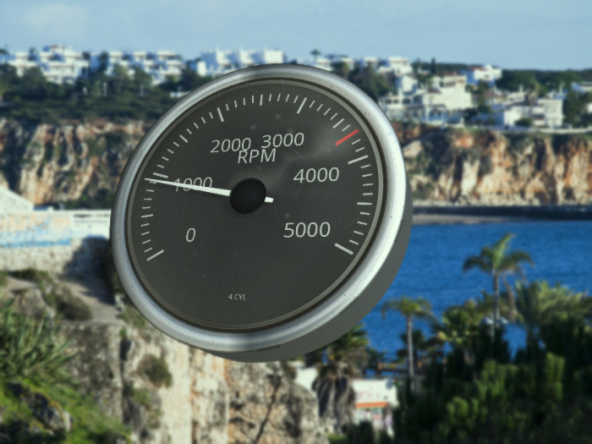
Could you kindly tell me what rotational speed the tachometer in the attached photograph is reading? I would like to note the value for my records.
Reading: 900 rpm
